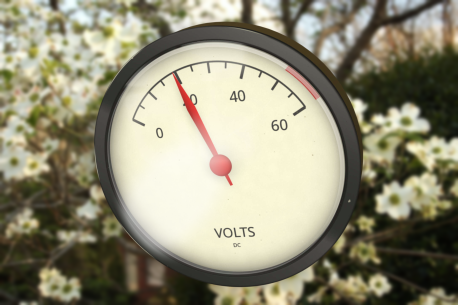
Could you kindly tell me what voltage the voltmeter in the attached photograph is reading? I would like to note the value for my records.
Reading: 20 V
